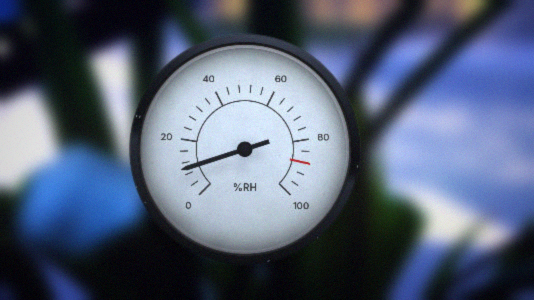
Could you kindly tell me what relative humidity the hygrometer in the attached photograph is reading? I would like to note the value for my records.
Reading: 10 %
